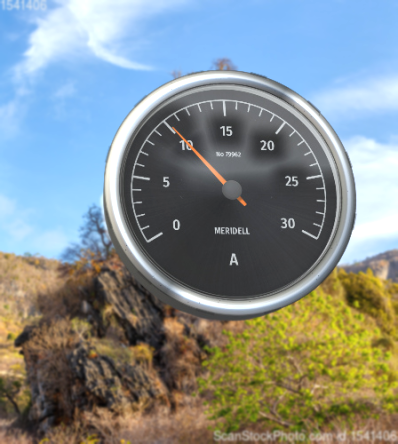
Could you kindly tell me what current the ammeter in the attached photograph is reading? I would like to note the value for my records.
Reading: 10 A
